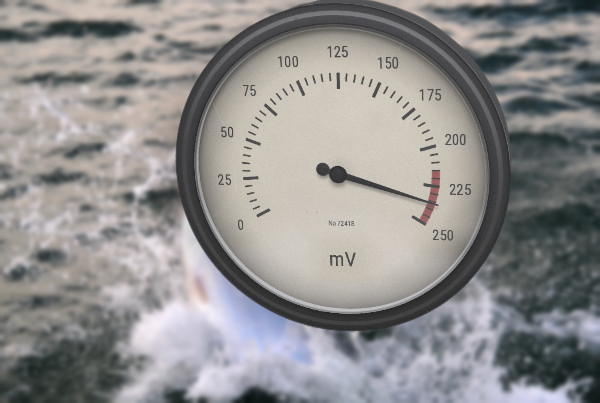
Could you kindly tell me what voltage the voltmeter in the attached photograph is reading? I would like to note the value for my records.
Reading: 235 mV
